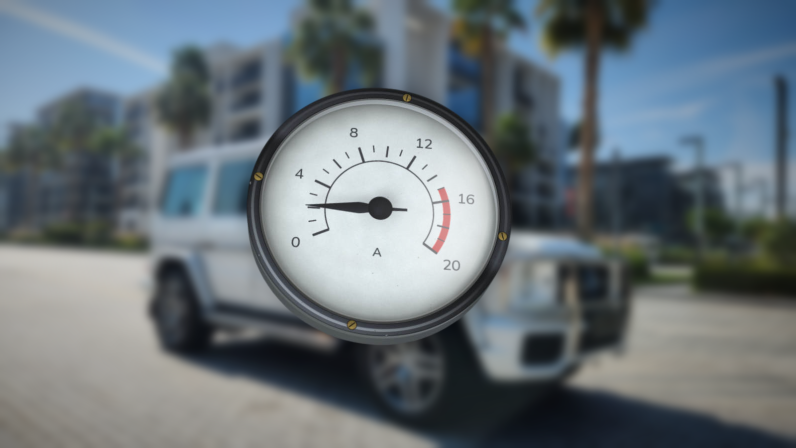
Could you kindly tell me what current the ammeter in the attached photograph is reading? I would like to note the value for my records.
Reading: 2 A
